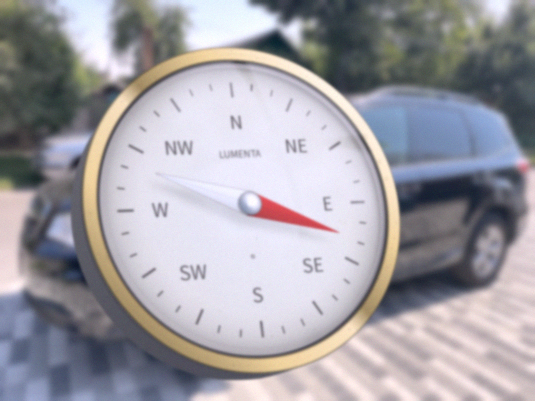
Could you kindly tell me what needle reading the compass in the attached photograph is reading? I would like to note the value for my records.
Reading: 110 °
